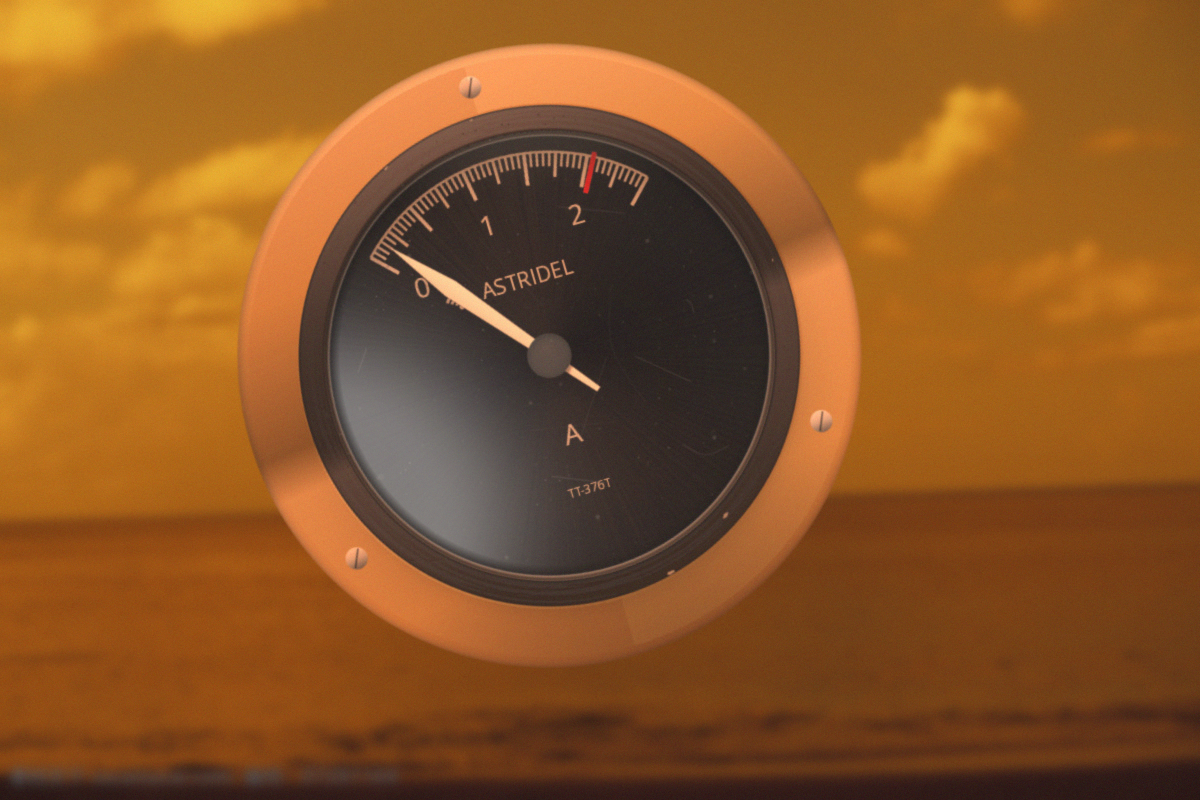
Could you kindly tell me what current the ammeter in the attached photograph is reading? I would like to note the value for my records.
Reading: 0.15 A
